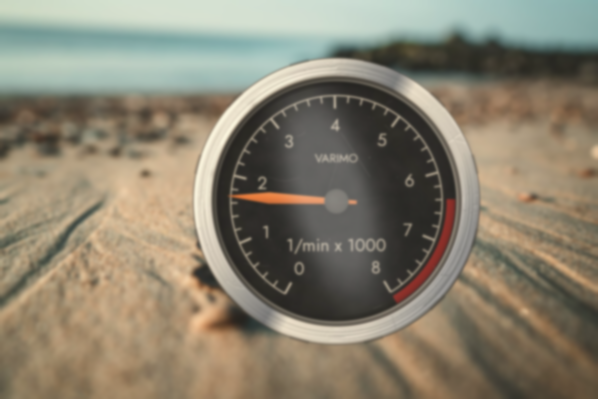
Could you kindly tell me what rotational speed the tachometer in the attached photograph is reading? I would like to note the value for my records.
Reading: 1700 rpm
